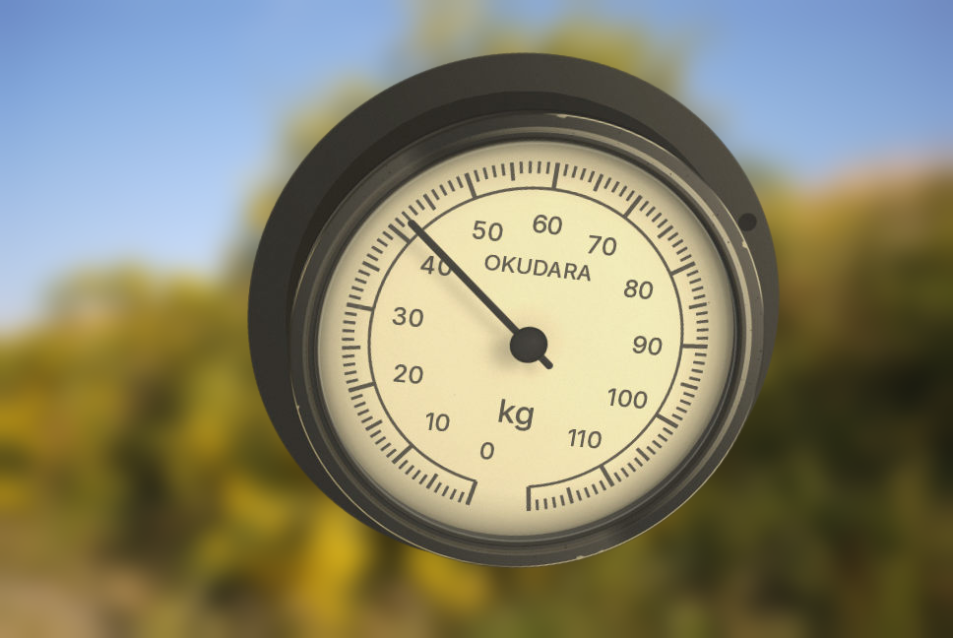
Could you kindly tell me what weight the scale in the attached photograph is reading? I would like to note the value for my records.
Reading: 42 kg
